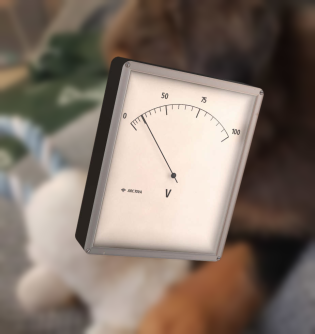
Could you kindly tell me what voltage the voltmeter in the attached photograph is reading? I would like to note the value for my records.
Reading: 25 V
